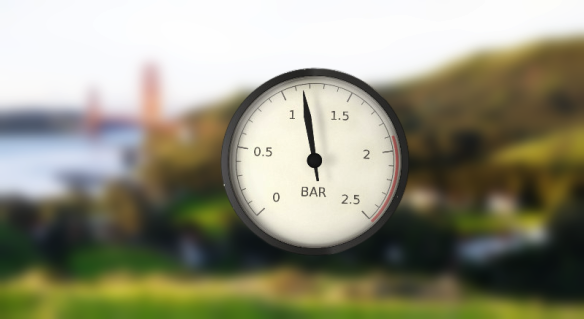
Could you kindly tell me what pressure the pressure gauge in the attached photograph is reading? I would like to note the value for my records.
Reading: 1.15 bar
